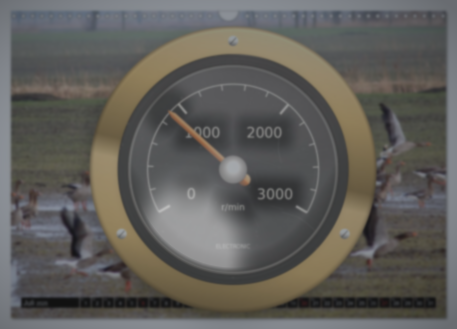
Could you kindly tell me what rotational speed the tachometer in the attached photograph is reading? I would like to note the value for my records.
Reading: 900 rpm
